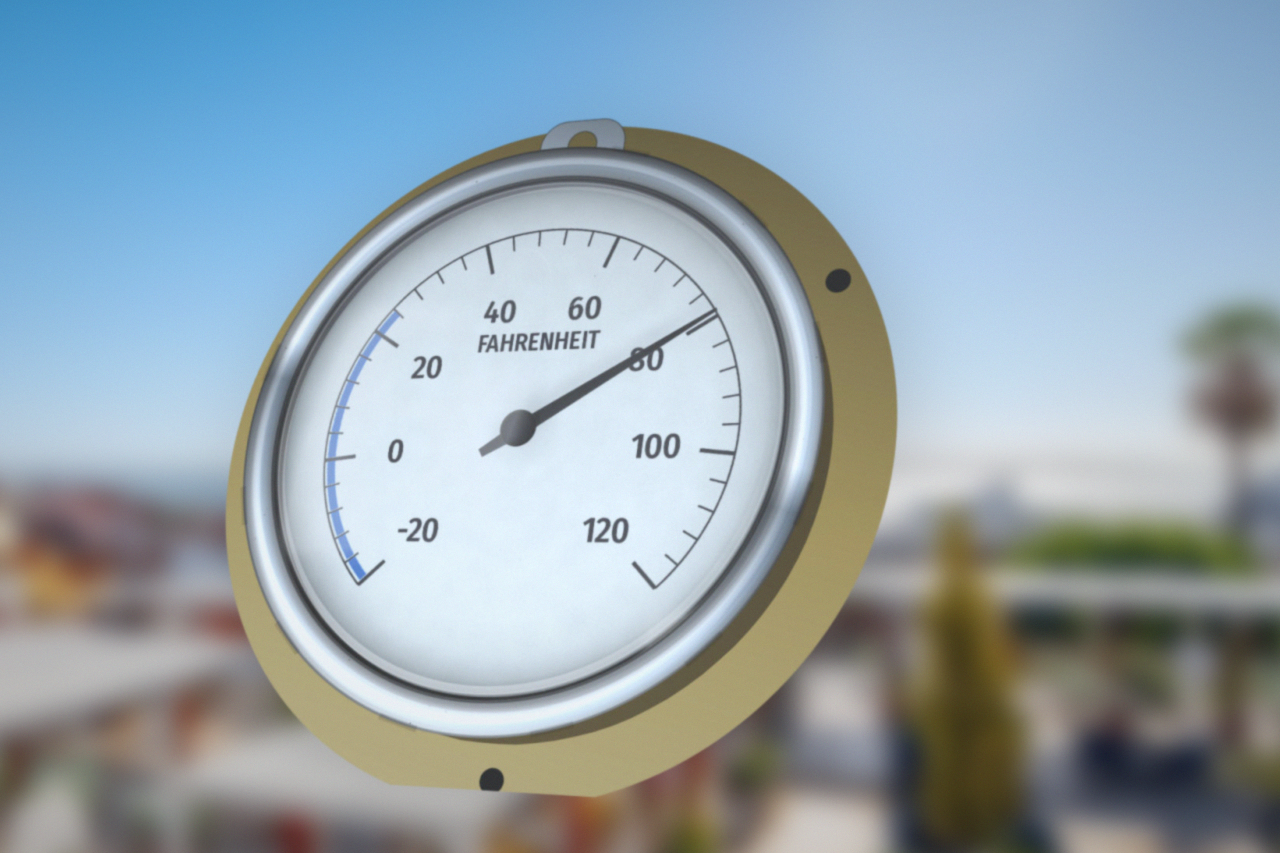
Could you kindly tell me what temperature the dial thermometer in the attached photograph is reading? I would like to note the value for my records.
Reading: 80 °F
